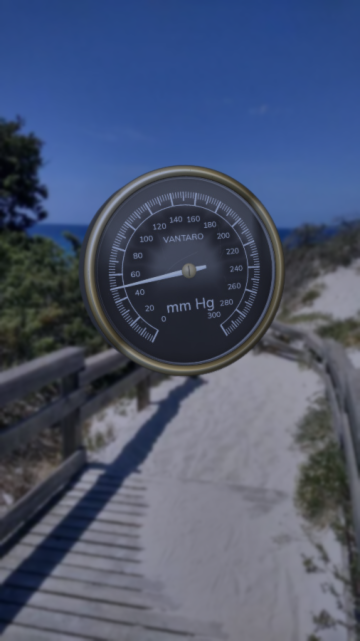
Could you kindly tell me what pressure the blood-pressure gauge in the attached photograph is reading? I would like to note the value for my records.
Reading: 50 mmHg
